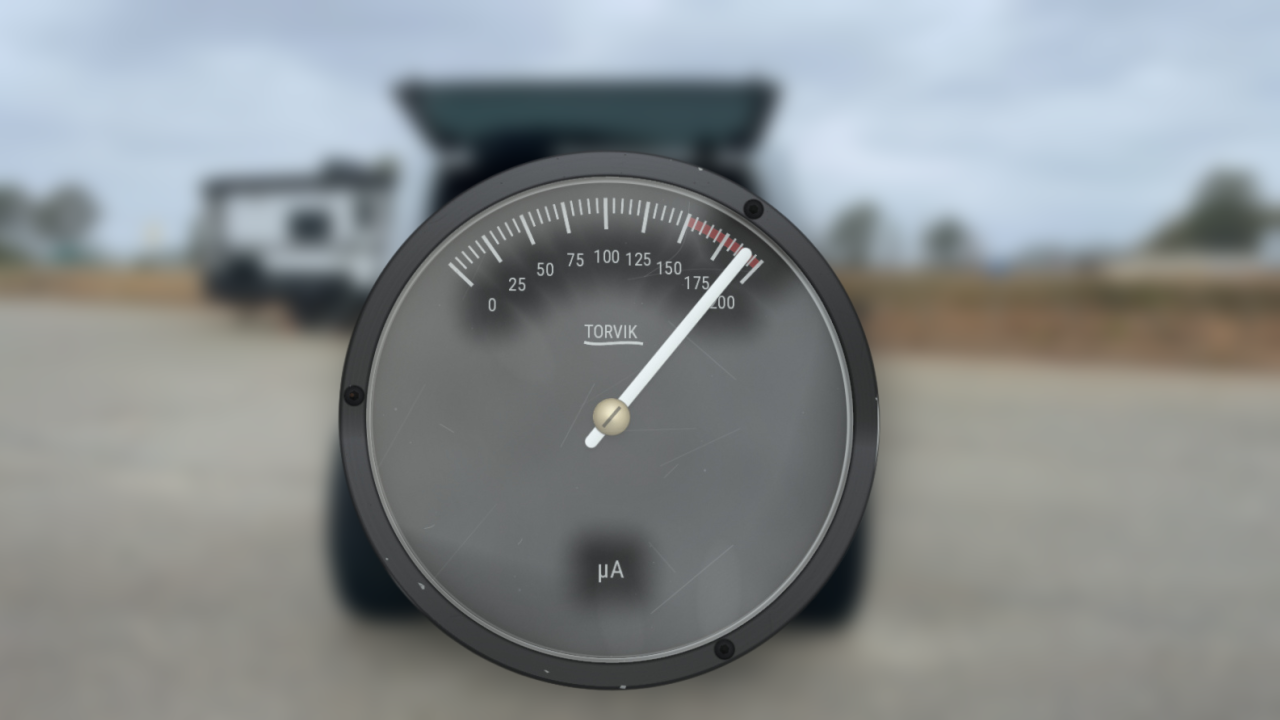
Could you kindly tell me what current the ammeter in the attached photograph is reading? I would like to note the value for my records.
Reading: 190 µA
